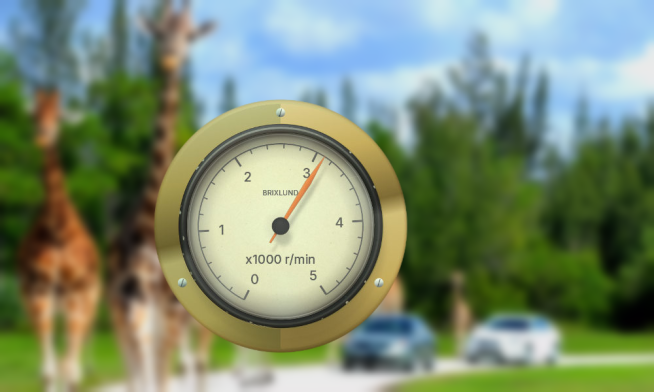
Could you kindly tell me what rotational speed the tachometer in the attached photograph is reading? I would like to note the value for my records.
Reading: 3100 rpm
